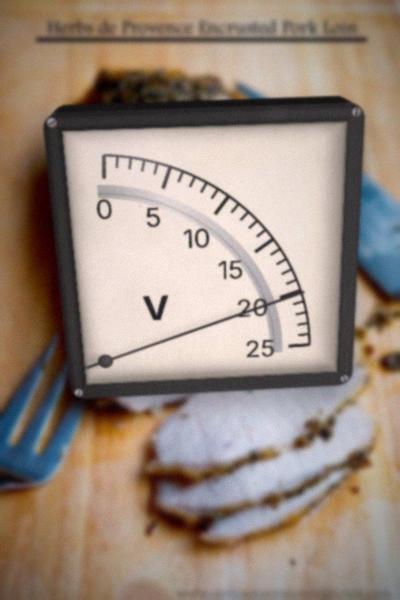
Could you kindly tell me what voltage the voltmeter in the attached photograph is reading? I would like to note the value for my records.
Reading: 20 V
